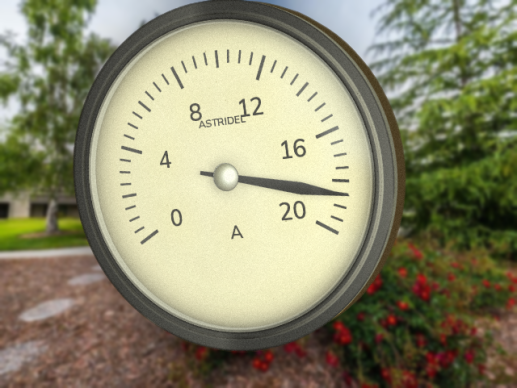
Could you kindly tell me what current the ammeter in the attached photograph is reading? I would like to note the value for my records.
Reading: 18.5 A
